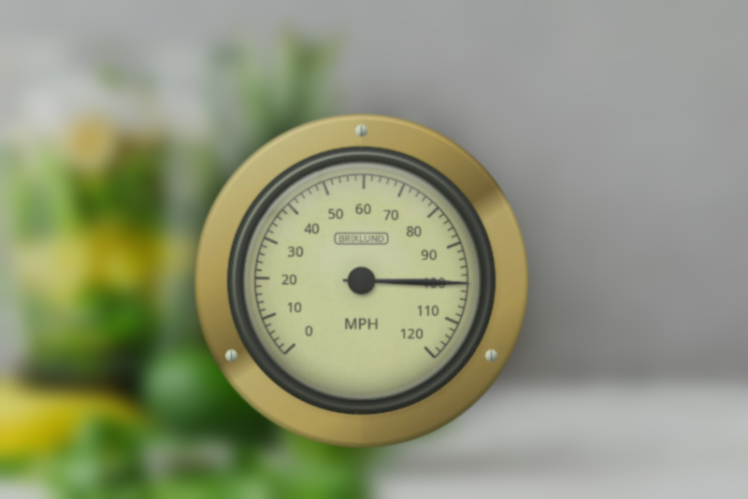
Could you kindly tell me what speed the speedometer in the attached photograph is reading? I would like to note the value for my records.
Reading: 100 mph
